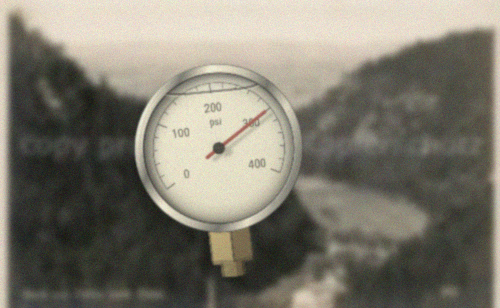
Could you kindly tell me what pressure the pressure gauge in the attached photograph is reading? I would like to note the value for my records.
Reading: 300 psi
